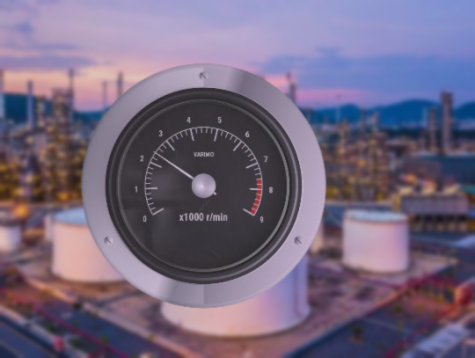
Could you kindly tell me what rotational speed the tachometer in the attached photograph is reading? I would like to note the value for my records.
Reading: 2400 rpm
